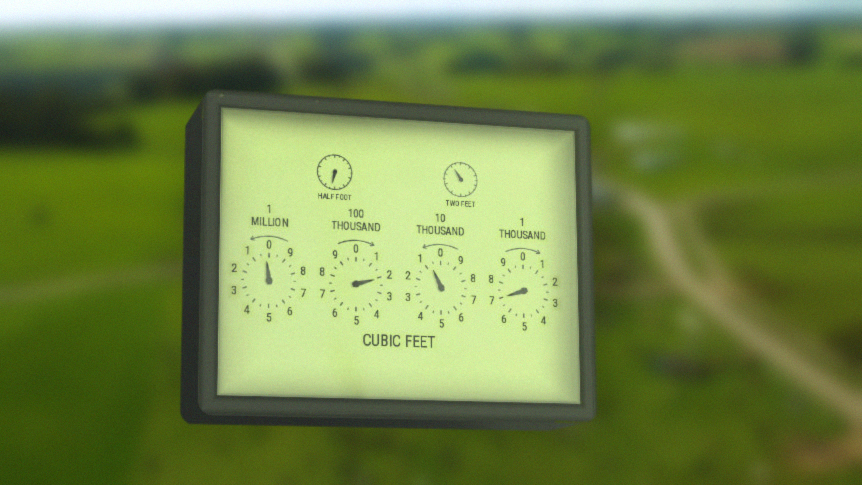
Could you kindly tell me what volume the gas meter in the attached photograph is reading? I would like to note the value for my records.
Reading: 20700 ft³
